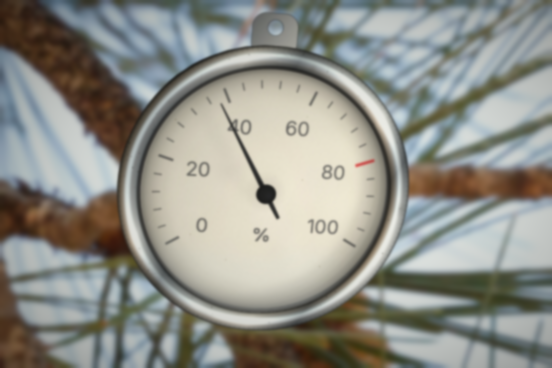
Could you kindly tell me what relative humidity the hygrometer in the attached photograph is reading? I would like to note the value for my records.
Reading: 38 %
